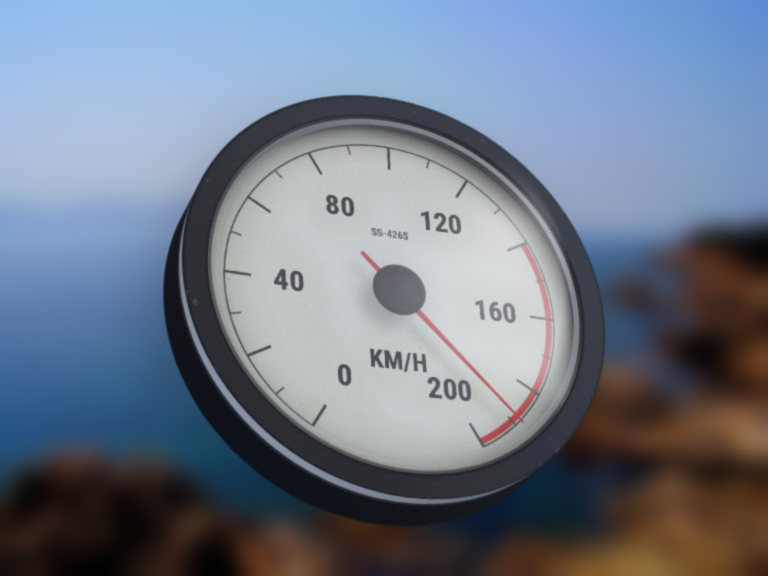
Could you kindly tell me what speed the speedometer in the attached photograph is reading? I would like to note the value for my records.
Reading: 190 km/h
